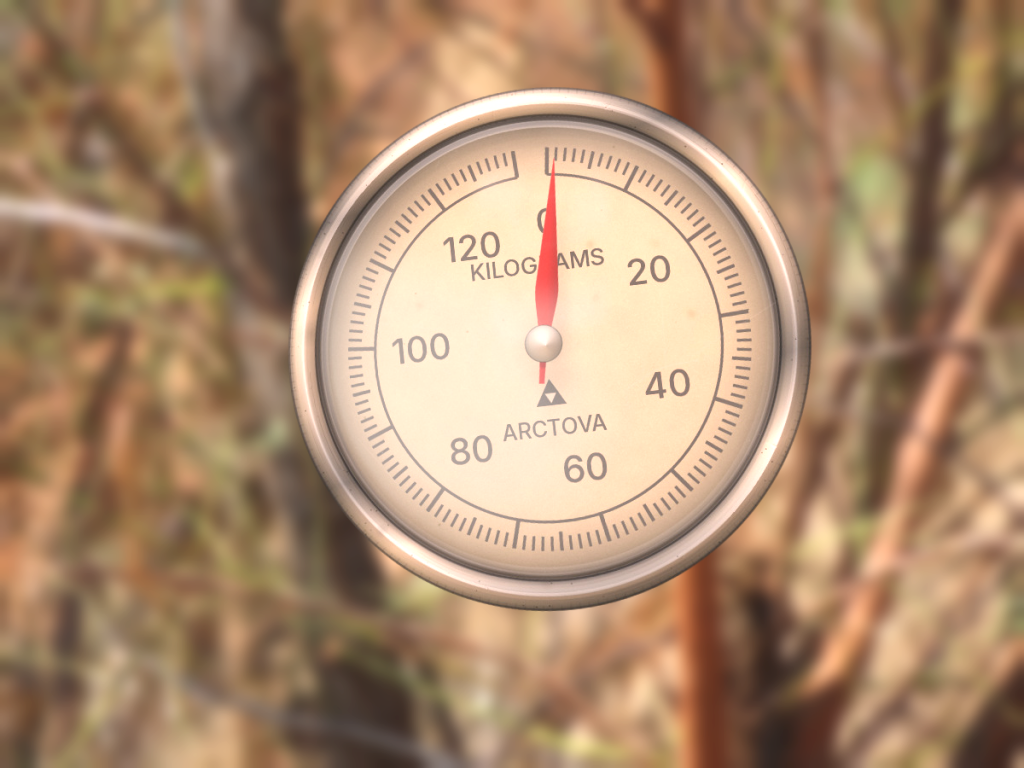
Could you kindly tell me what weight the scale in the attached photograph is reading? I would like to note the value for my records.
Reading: 1 kg
